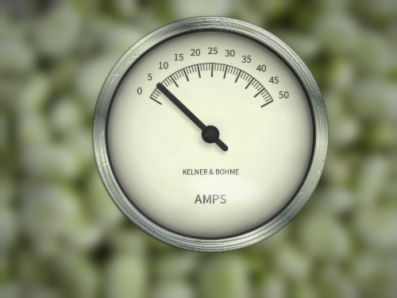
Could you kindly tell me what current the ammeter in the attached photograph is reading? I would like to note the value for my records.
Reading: 5 A
